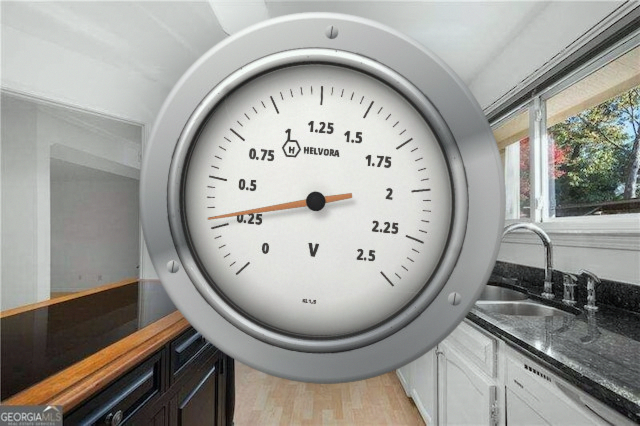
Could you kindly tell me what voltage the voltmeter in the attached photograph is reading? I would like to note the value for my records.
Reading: 0.3 V
